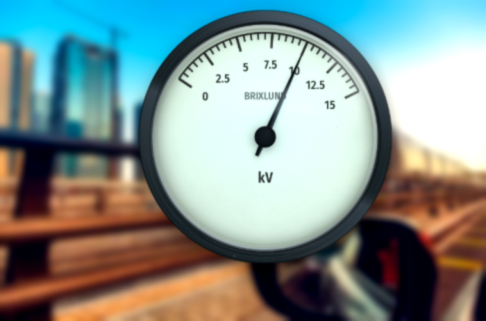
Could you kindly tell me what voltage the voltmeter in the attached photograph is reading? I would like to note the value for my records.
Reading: 10 kV
